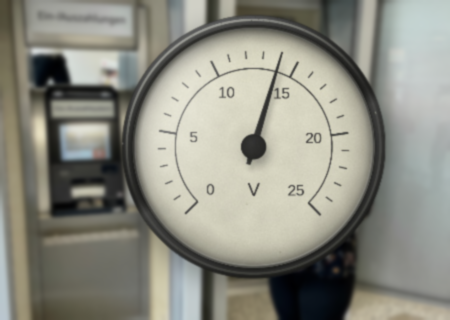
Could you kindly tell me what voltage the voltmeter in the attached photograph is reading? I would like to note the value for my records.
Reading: 14 V
